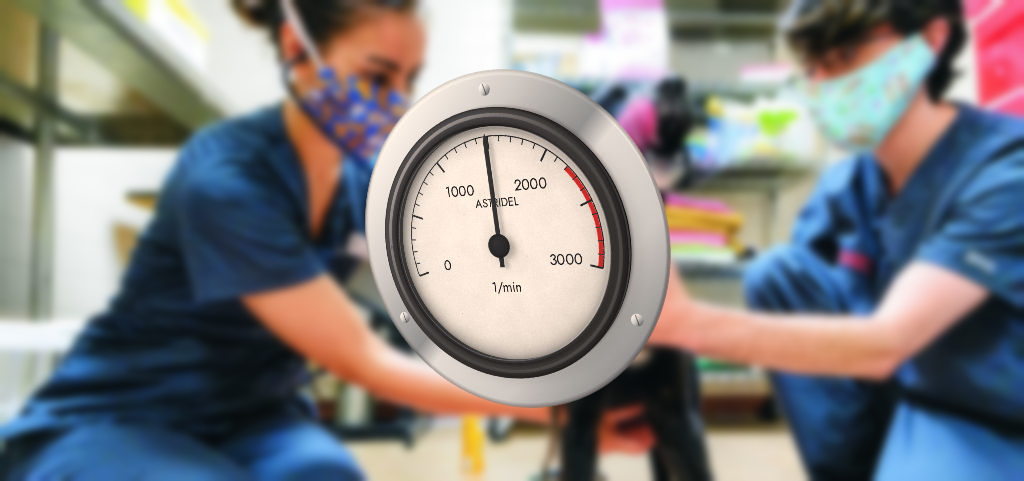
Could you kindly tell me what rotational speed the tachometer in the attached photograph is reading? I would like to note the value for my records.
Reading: 1500 rpm
